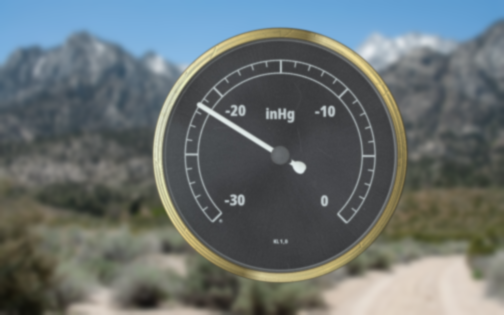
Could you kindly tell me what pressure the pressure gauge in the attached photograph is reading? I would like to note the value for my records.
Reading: -21.5 inHg
